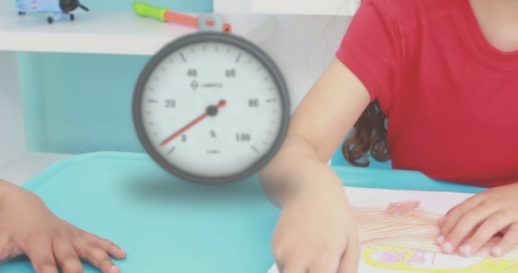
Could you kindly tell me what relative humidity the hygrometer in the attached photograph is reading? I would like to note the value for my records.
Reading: 4 %
